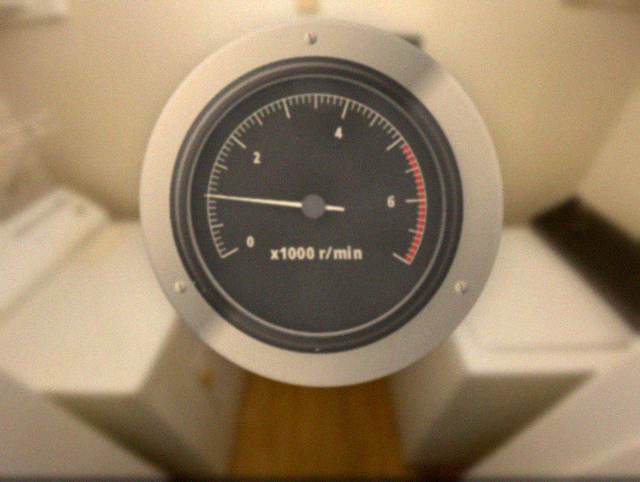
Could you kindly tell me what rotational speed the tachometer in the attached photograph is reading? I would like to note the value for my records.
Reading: 1000 rpm
